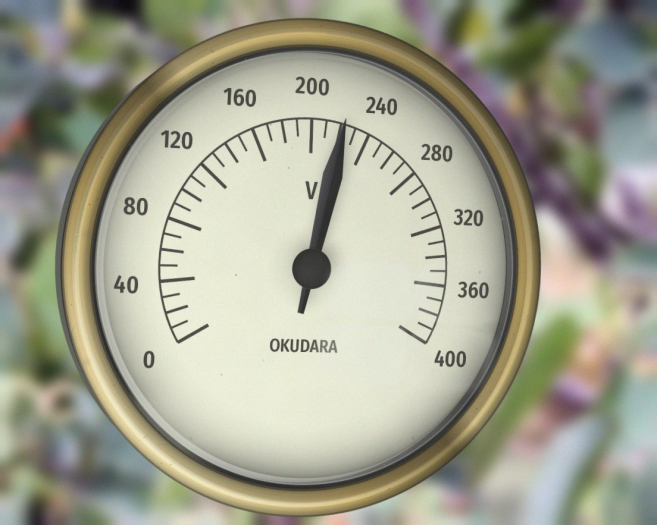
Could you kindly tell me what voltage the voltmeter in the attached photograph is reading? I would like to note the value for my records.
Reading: 220 V
